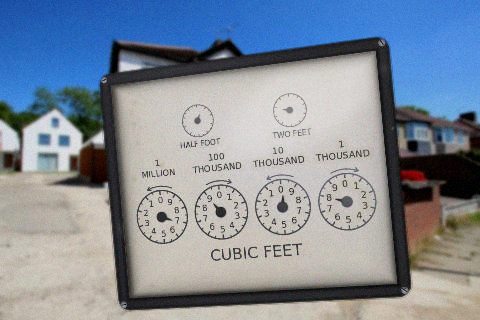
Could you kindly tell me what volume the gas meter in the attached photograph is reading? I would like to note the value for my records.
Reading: 689800 ft³
